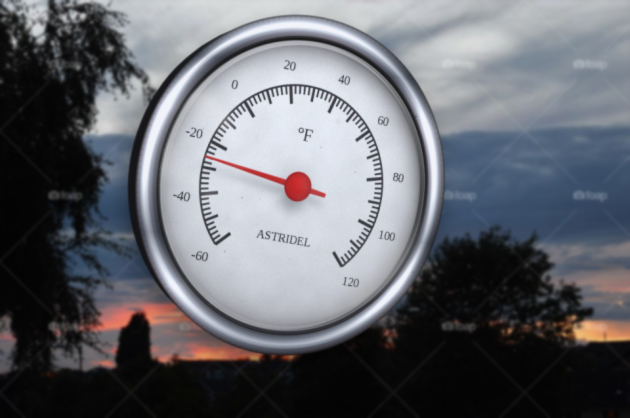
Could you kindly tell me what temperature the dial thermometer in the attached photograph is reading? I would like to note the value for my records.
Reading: -26 °F
